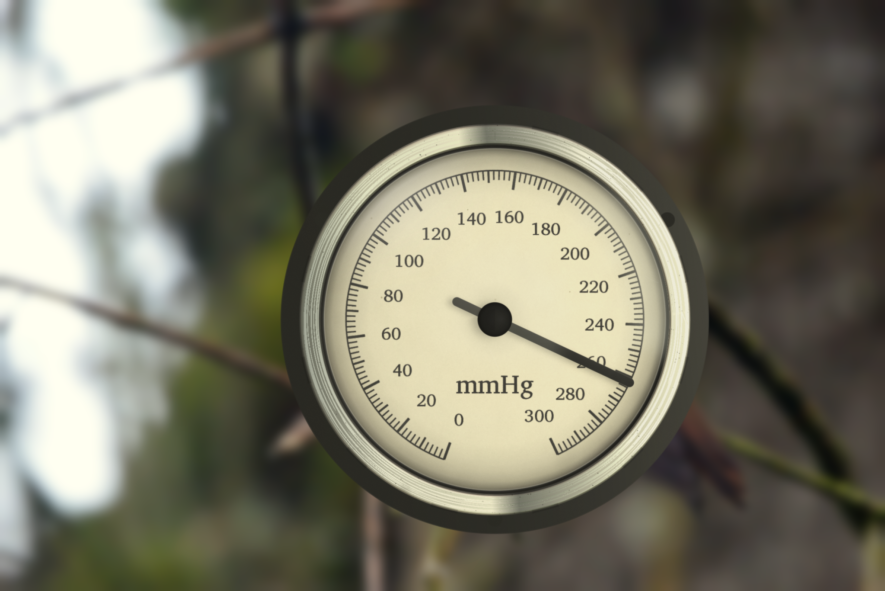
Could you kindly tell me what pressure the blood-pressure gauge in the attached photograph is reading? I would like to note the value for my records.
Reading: 262 mmHg
